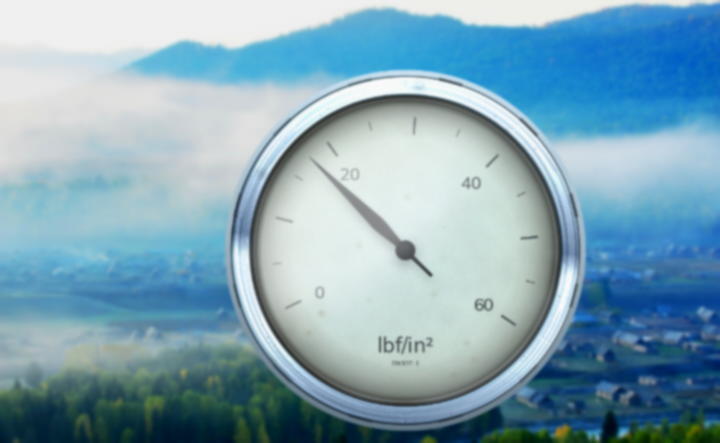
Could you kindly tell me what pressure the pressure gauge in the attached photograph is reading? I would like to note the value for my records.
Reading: 17.5 psi
